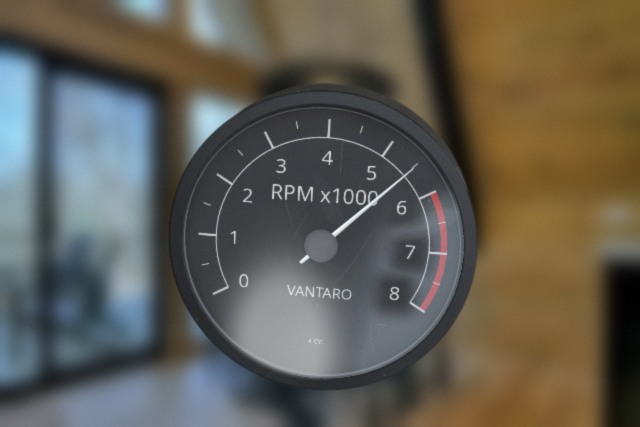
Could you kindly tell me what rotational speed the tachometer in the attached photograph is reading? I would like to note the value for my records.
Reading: 5500 rpm
